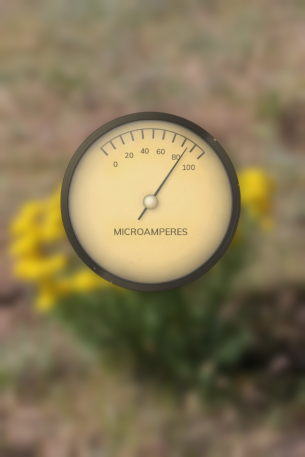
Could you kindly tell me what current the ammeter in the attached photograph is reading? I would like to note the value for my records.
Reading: 85 µA
